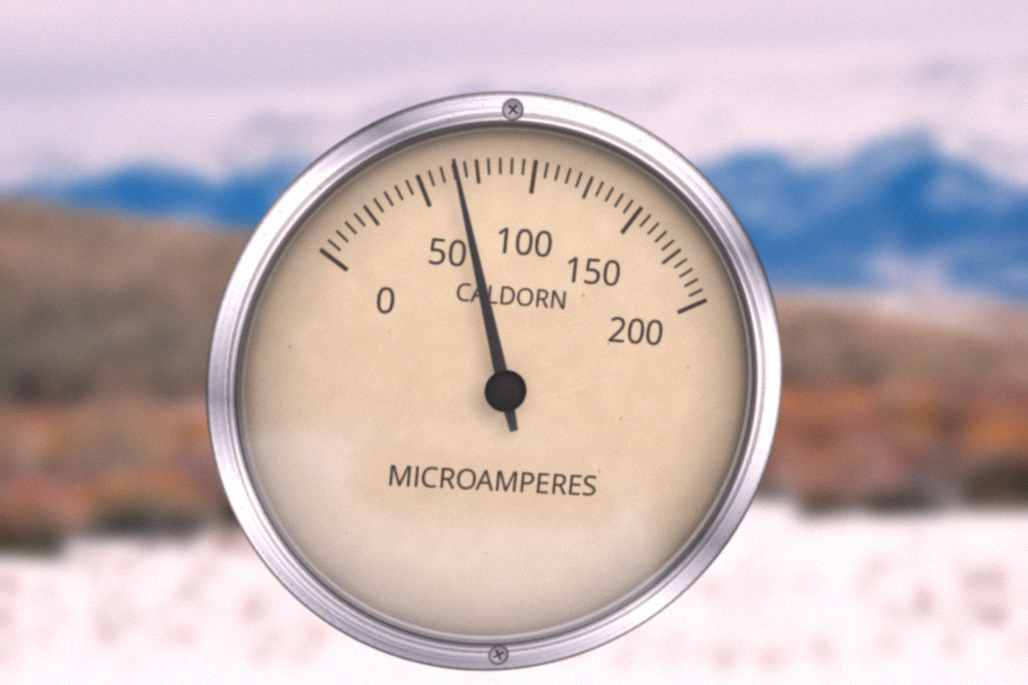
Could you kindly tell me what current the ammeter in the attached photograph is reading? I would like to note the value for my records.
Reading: 65 µA
